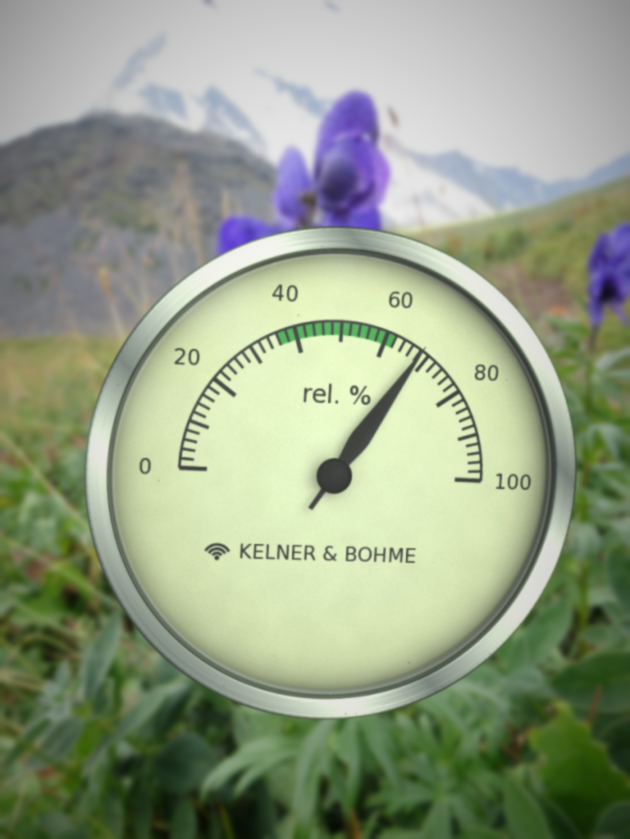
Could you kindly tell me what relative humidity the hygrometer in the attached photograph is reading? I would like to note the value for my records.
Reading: 68 %
